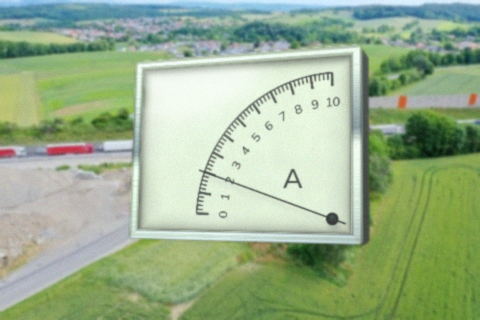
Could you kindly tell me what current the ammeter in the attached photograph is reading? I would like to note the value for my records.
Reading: 2 A
